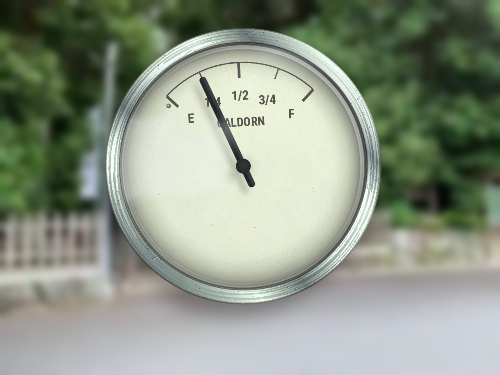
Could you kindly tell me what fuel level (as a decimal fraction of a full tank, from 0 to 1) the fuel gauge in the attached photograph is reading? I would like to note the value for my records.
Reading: 0.25
